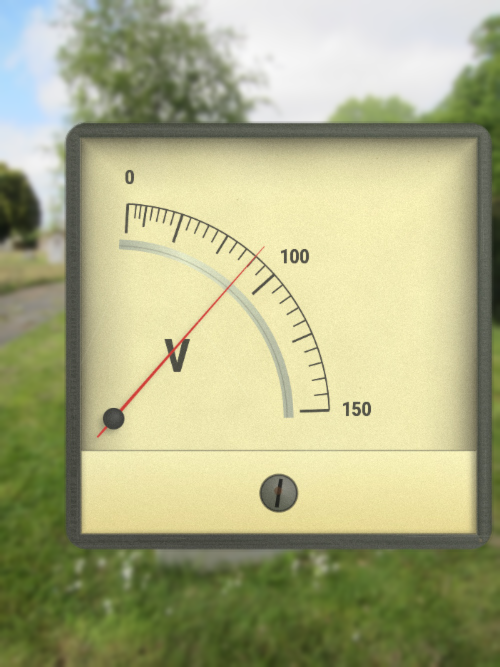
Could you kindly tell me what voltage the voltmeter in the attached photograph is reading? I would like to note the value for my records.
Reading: 90 V
